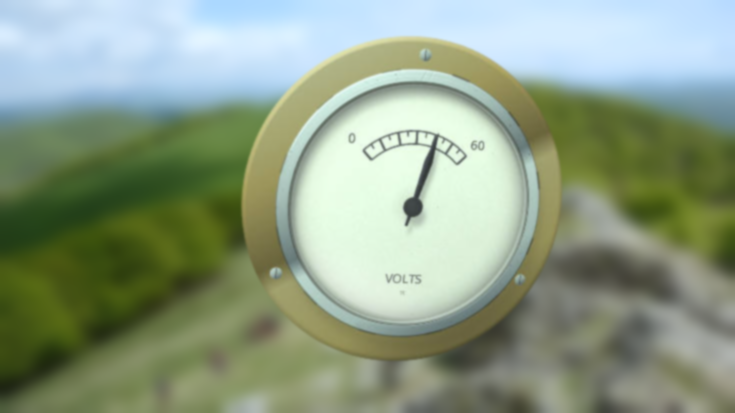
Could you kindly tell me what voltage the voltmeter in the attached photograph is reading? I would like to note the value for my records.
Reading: 40 V
